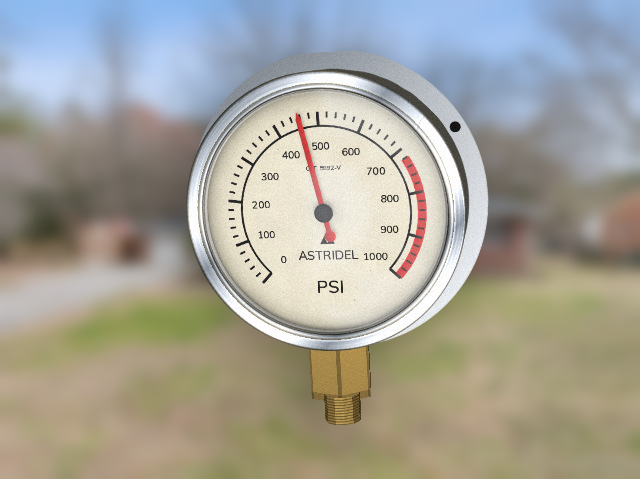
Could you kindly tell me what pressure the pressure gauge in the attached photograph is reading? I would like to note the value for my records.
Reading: 460 psi
